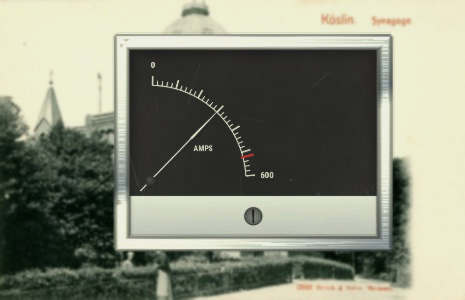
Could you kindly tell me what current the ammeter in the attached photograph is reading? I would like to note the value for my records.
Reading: 300 A
